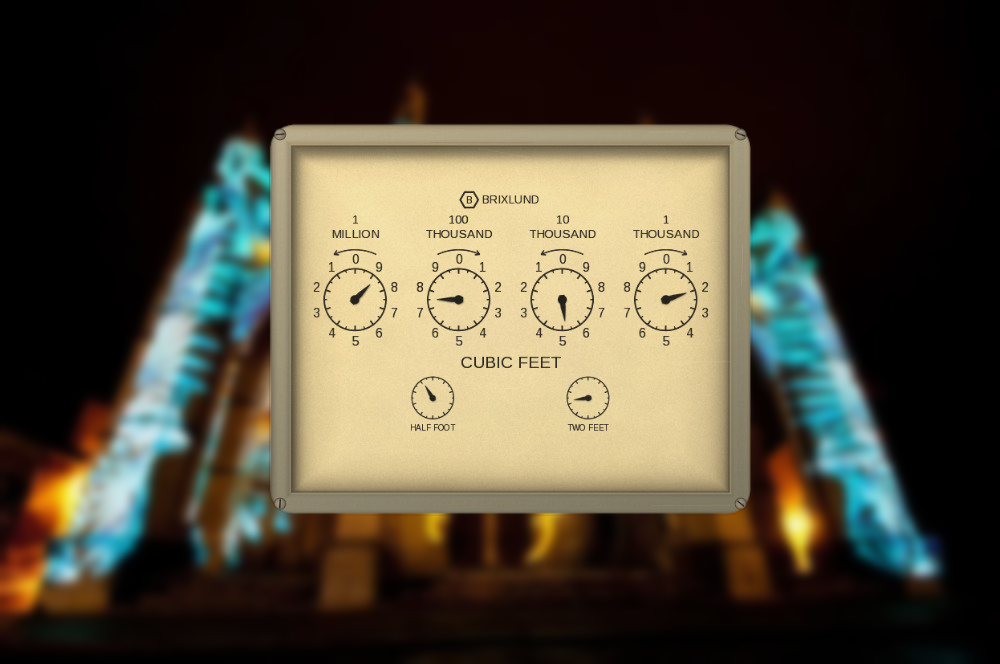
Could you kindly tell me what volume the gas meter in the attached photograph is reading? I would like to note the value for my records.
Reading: 875200 ft³
